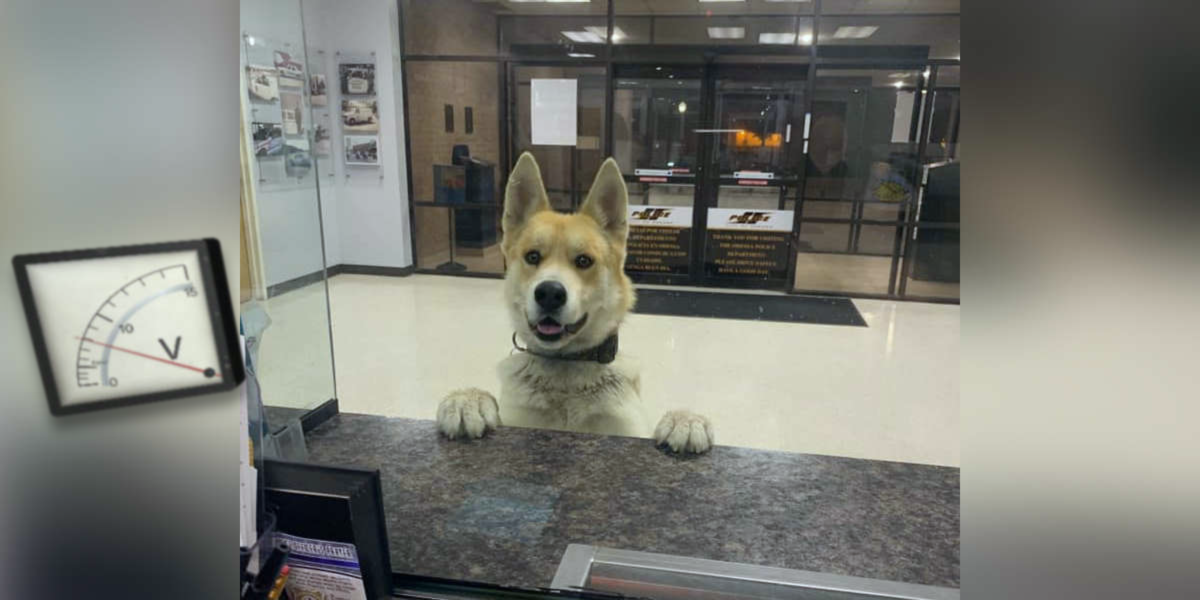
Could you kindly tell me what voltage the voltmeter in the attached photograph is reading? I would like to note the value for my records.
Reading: 8 V
